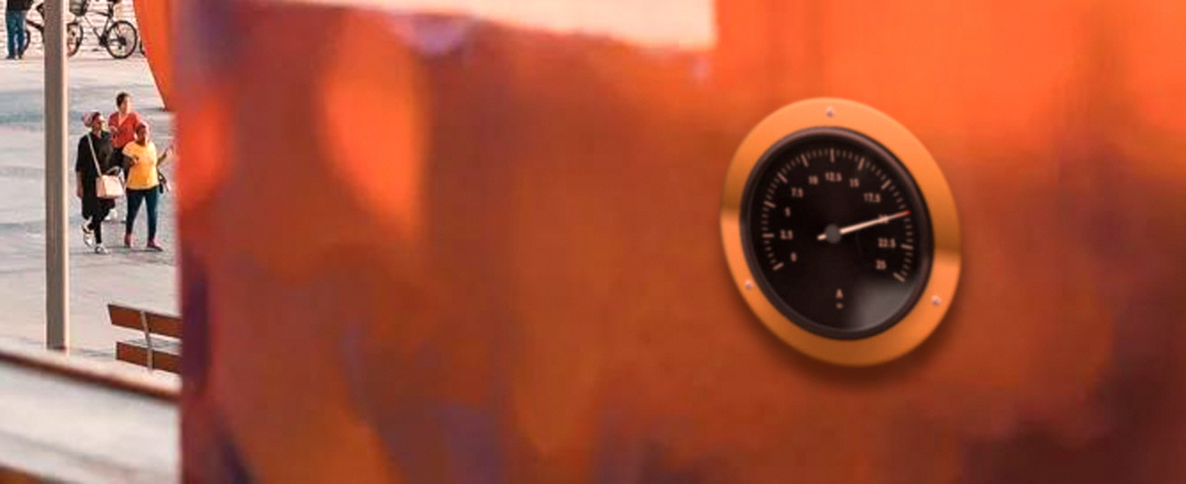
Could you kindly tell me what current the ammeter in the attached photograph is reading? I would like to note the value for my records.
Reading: 20 A
